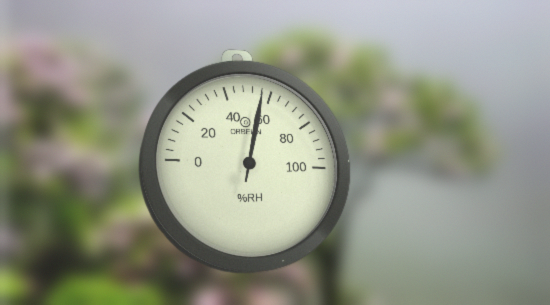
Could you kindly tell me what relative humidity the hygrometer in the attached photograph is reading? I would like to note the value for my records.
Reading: 56 %
